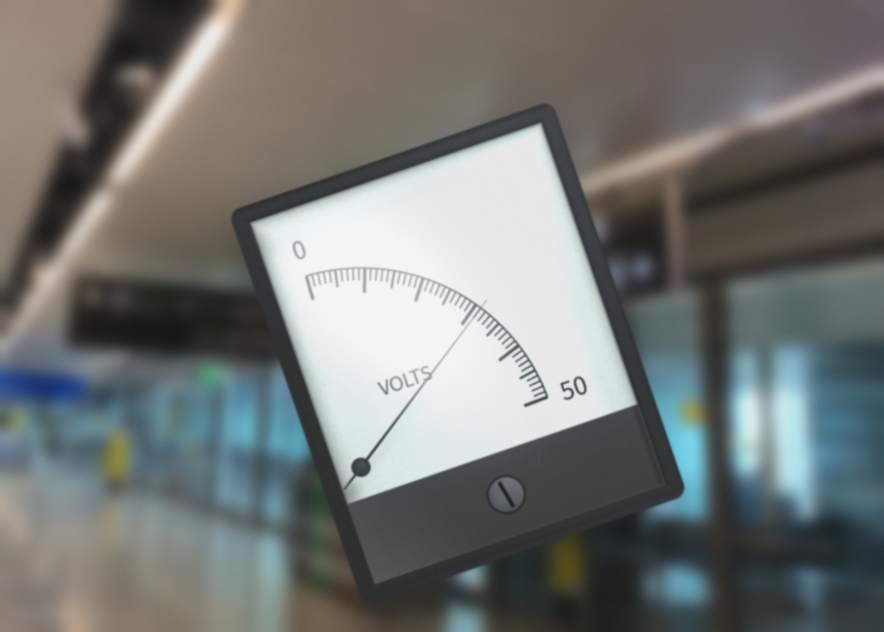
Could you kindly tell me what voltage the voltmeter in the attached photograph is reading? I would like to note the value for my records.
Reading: 31 V
